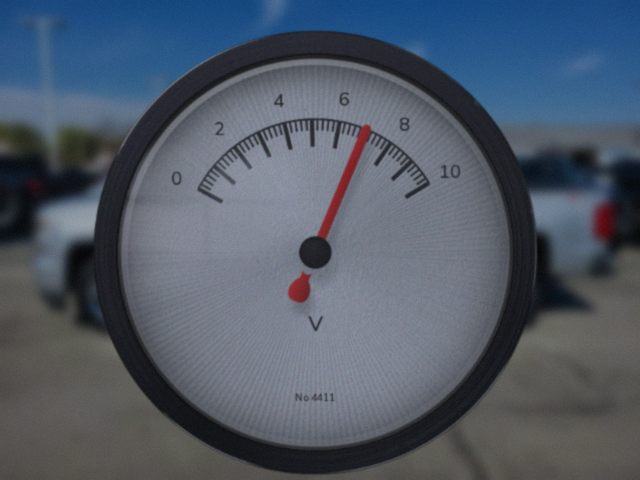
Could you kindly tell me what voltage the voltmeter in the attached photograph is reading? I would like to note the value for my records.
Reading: 7 V
